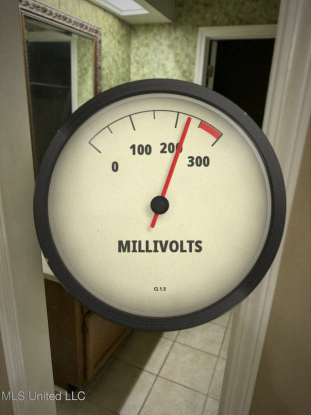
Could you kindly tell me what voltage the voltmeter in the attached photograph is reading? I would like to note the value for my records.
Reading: 225 mV
